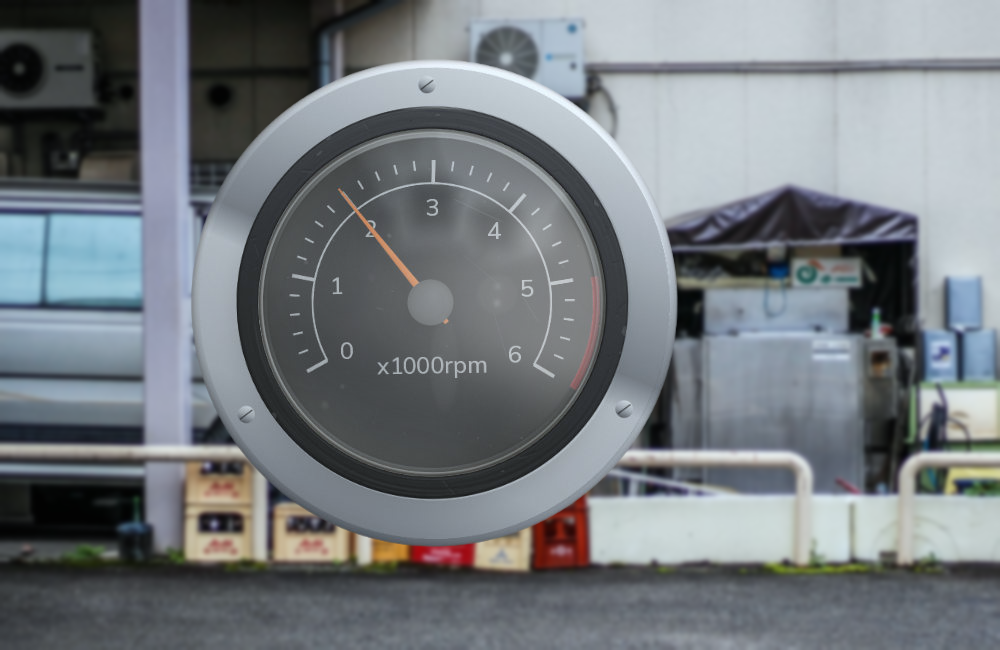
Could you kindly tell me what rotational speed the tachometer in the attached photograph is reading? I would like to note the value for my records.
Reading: 2000 rpm
